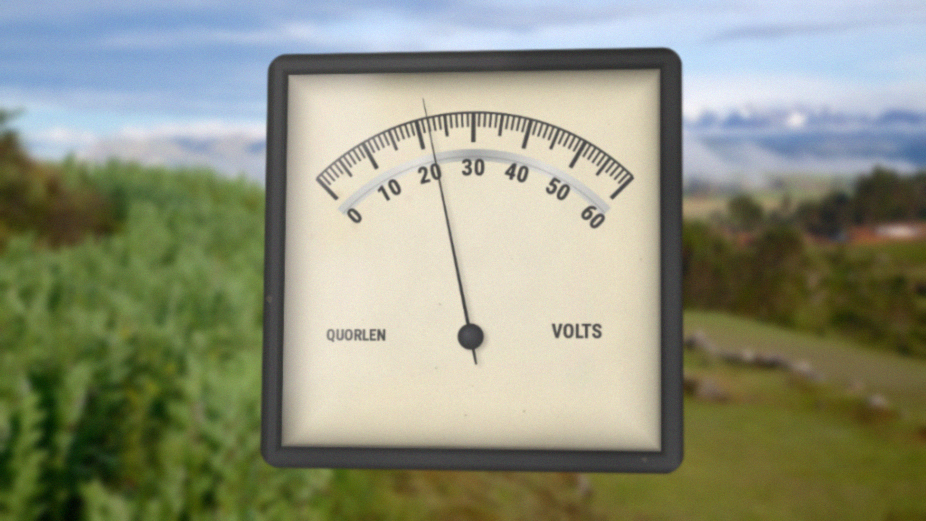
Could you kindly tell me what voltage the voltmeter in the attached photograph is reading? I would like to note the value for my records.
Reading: 22 V
